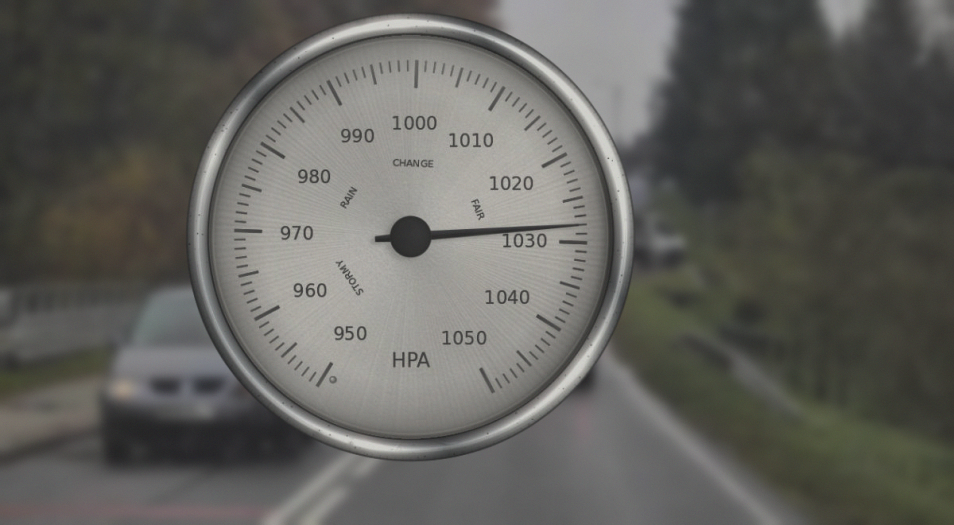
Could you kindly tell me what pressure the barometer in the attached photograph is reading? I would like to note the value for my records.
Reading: 1028 hPa
